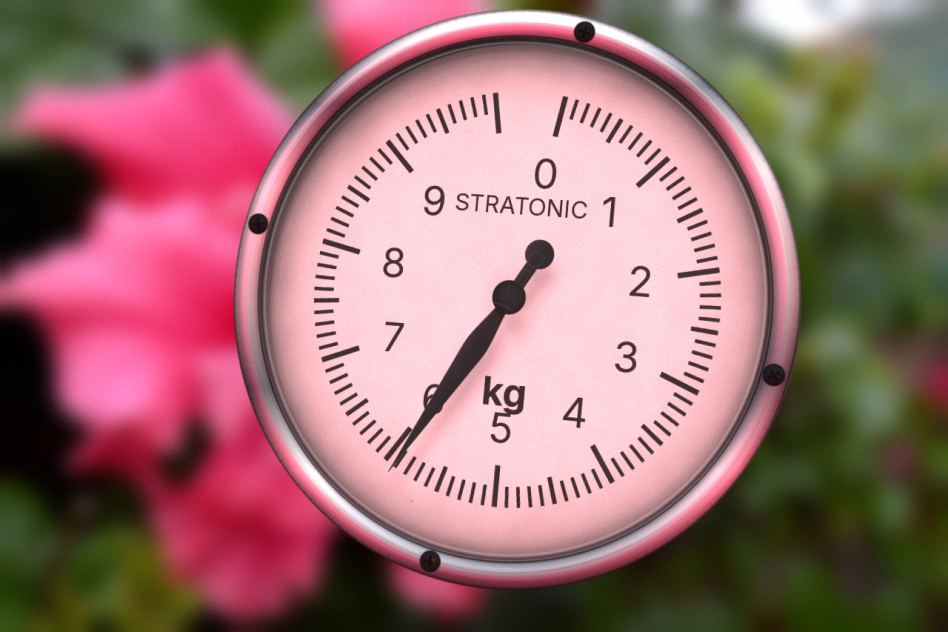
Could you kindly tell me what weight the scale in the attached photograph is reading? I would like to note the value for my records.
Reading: 5.9 kg
